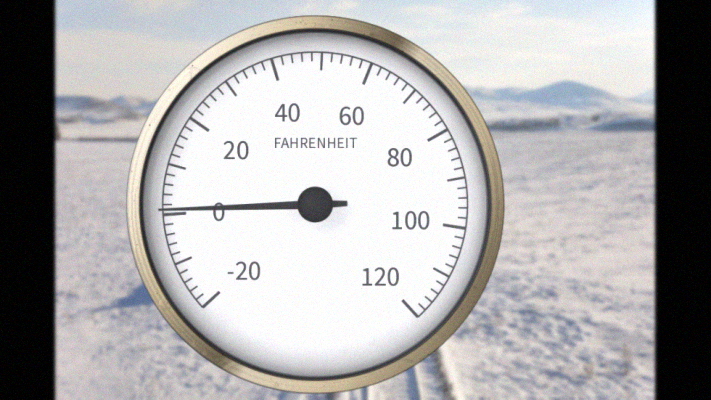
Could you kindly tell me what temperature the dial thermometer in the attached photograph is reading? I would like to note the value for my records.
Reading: 1 °F
